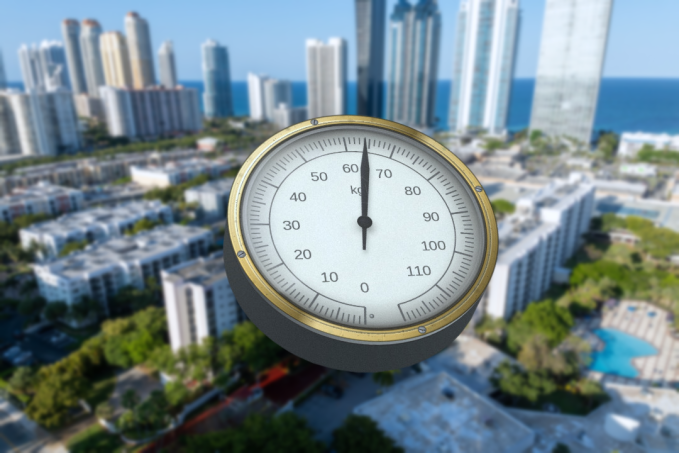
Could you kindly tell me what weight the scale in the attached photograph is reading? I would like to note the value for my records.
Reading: 64 kg
